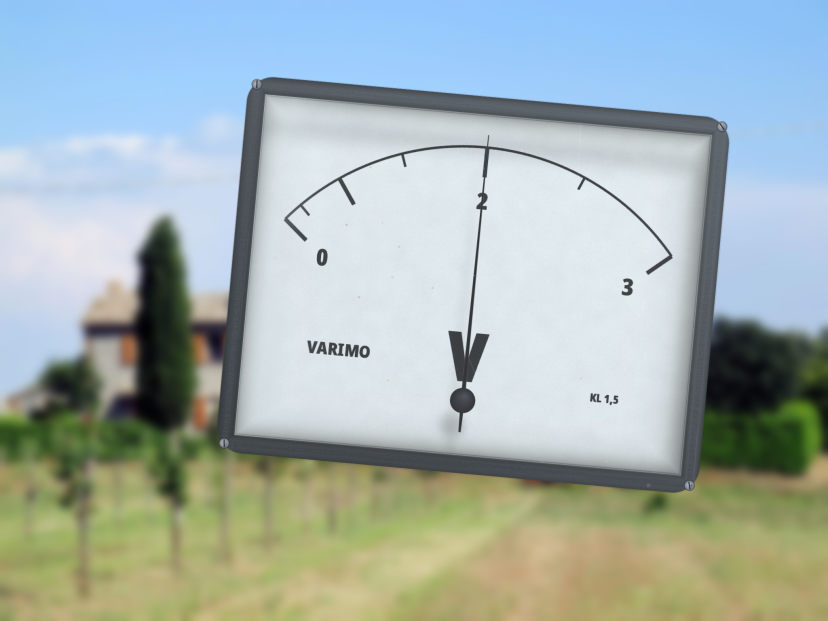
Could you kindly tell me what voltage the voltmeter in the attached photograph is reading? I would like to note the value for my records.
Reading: 2 V
